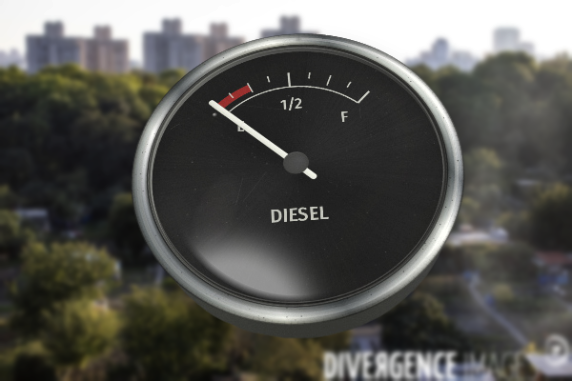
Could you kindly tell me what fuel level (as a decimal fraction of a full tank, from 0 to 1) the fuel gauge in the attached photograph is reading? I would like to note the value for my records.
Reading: 0
